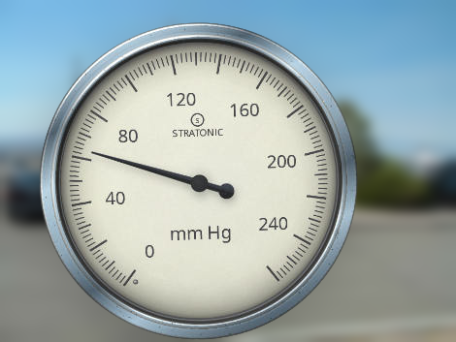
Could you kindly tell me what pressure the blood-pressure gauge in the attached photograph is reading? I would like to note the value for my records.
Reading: 64 mmHg
